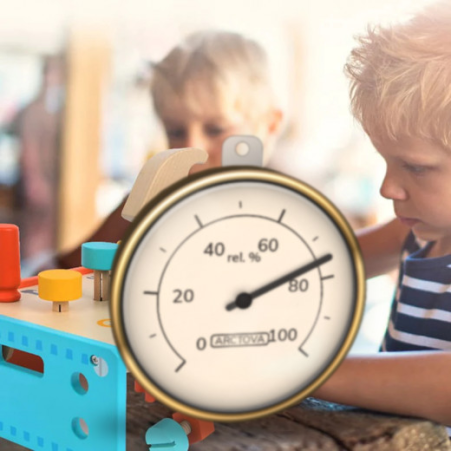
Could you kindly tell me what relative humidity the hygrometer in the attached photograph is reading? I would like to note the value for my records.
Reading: 75 %
